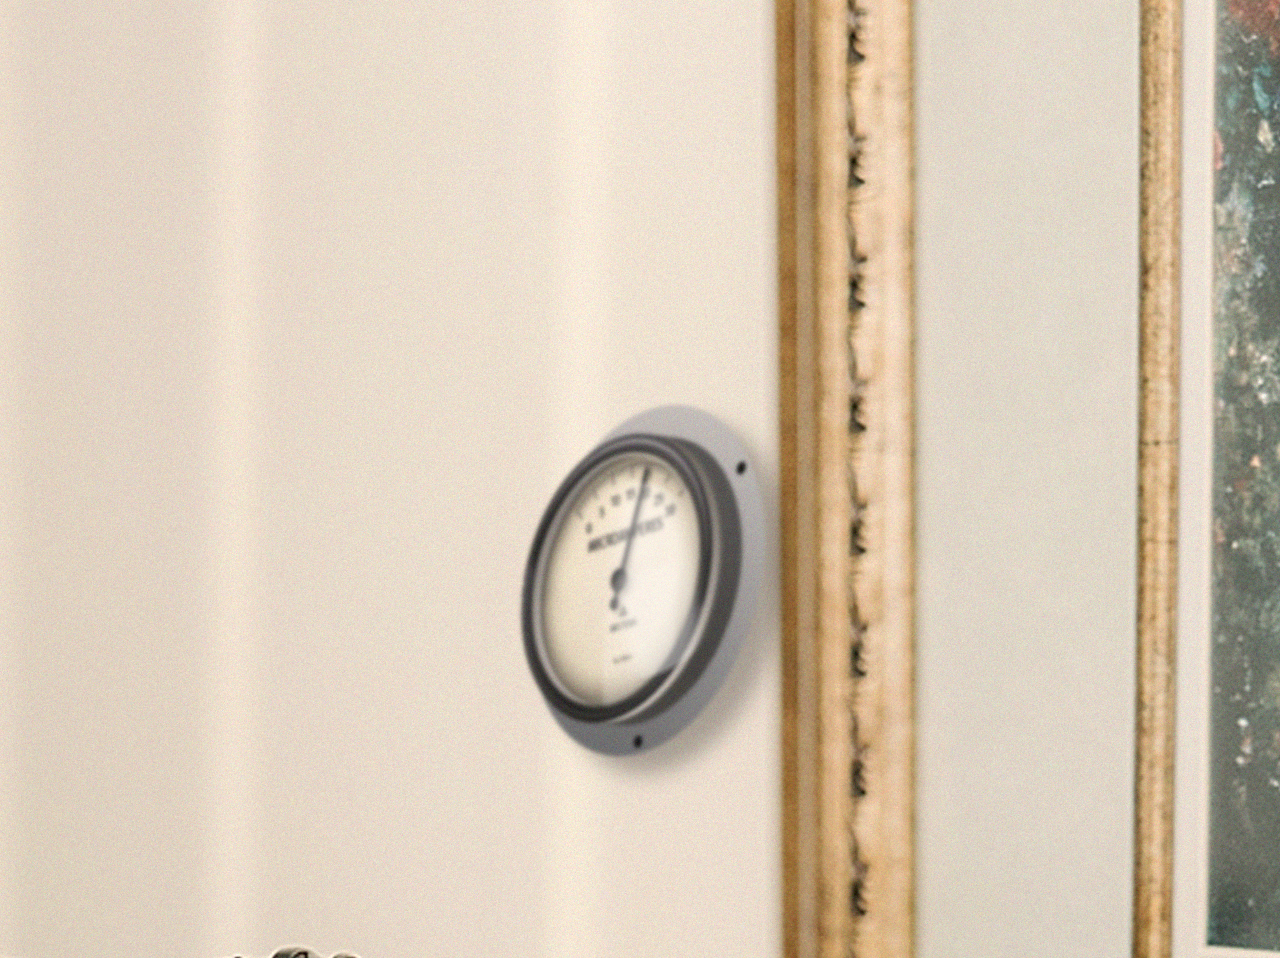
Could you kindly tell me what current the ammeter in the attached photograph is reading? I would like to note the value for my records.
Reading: 20 µA
